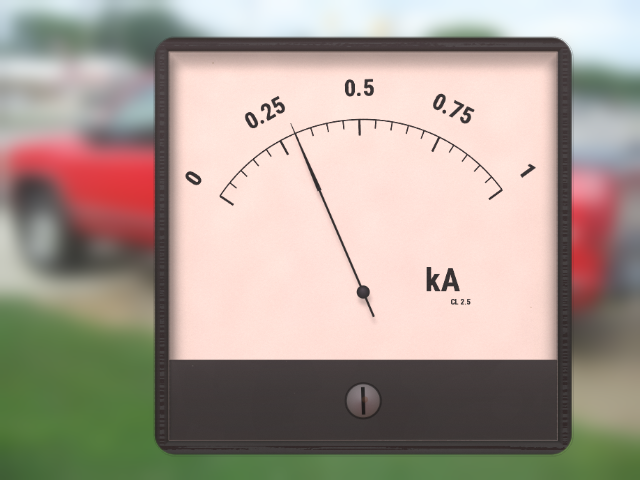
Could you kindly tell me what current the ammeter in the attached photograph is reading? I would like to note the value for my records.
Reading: 0.3 kA
